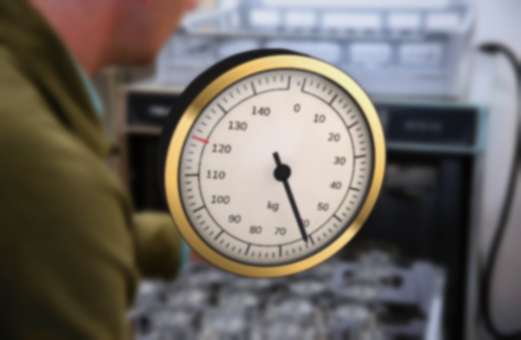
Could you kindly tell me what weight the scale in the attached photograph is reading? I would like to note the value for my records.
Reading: 62 kg
